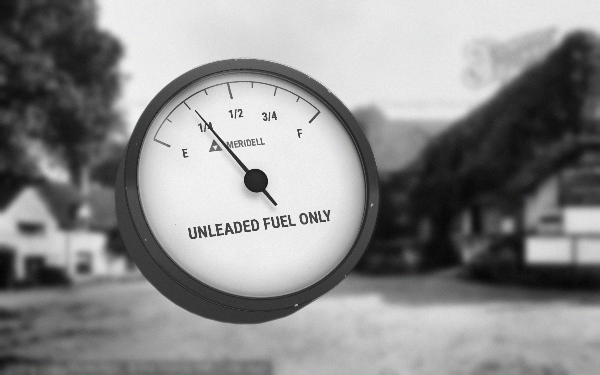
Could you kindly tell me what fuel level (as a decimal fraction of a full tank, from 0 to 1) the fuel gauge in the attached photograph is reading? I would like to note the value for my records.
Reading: 0.25
